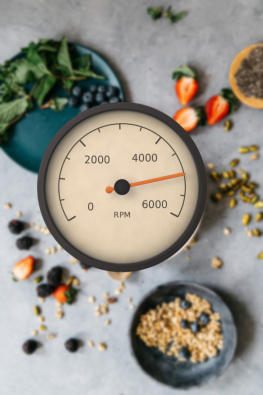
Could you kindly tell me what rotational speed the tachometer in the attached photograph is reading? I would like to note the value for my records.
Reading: 5000 rpm
